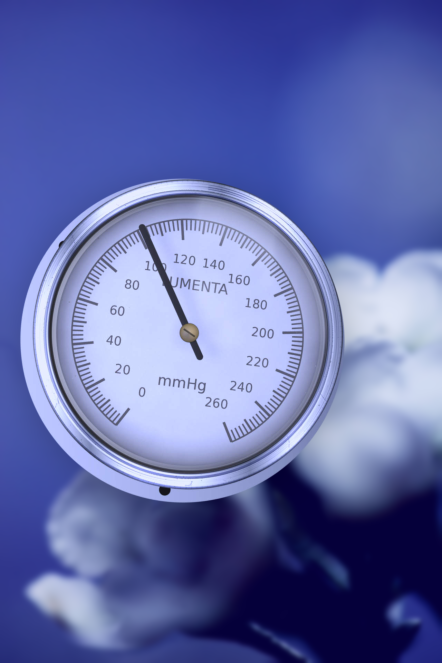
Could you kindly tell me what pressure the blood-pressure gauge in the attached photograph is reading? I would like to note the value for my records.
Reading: 102 mmHg
